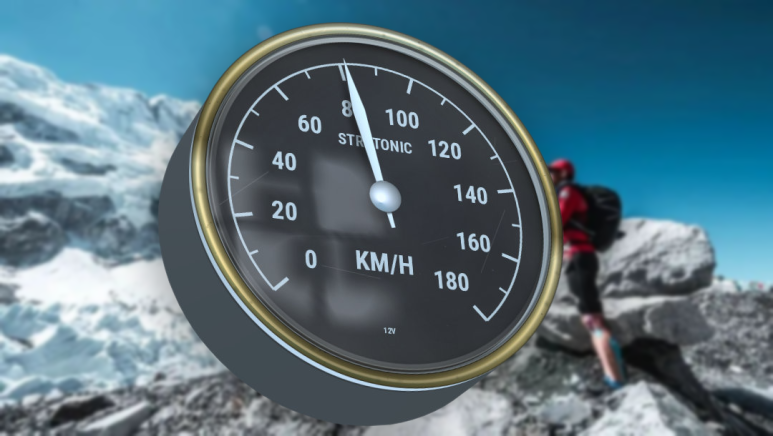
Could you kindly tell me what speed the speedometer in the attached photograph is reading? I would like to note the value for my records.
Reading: 80 km/h
